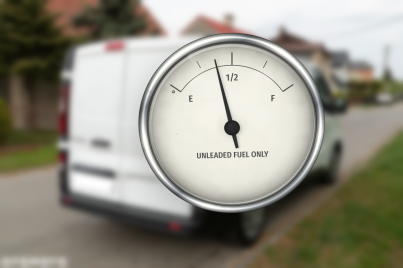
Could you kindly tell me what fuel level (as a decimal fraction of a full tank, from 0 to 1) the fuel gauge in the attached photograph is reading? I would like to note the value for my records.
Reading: 0.375
